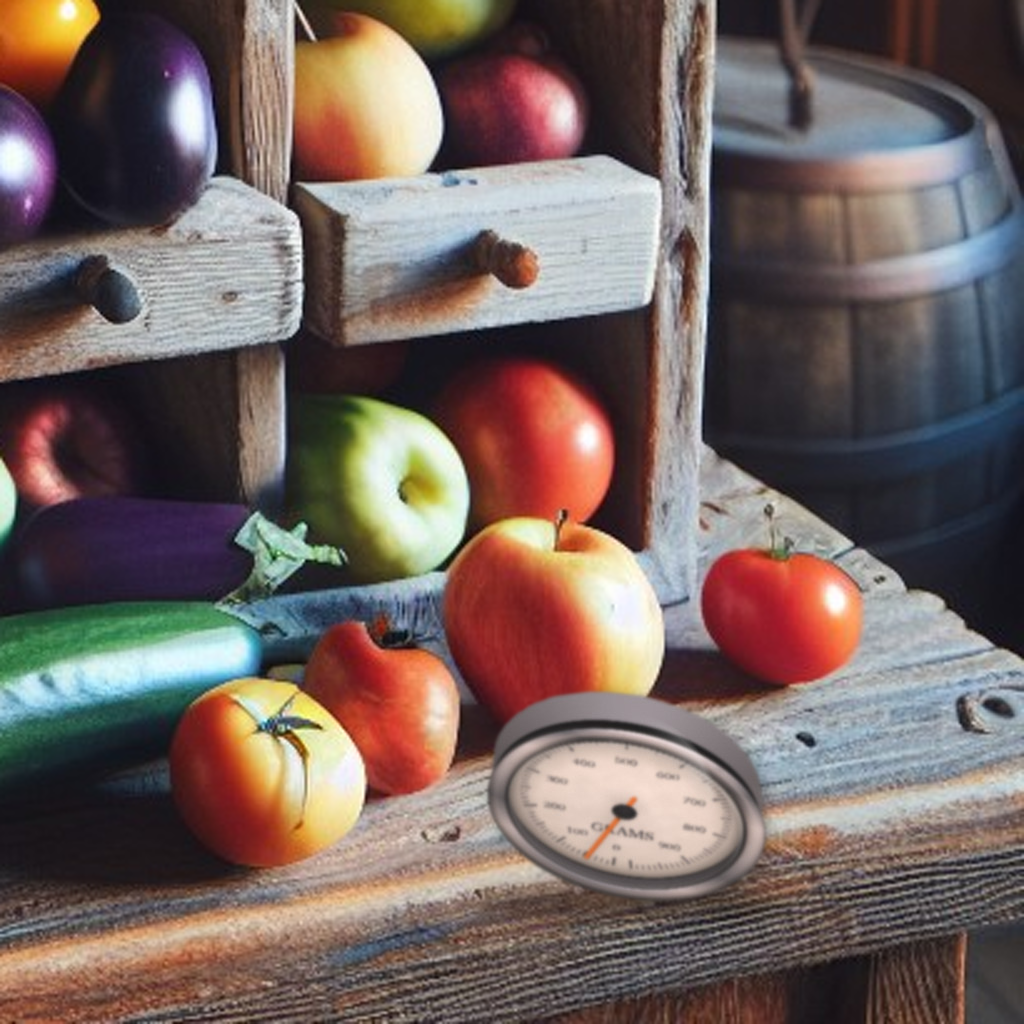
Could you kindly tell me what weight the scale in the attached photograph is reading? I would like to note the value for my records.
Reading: 50 g
